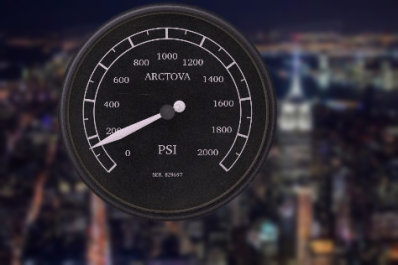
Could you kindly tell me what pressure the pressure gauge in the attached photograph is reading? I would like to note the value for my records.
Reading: 150 psi
